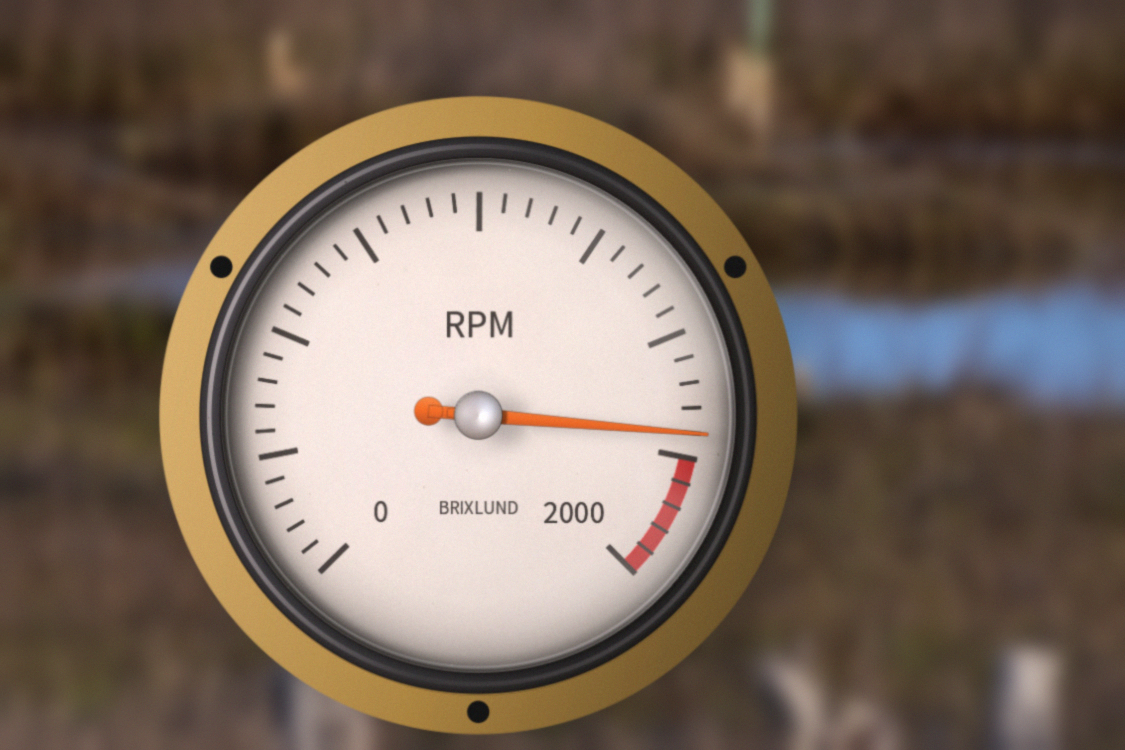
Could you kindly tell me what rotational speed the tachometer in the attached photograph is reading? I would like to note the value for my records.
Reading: 1700 rpm
